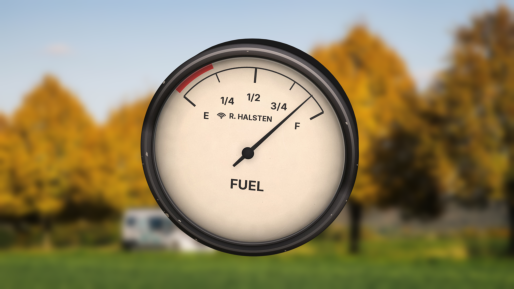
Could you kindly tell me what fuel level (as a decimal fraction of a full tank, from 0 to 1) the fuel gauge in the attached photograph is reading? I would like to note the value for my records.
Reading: 0.875
